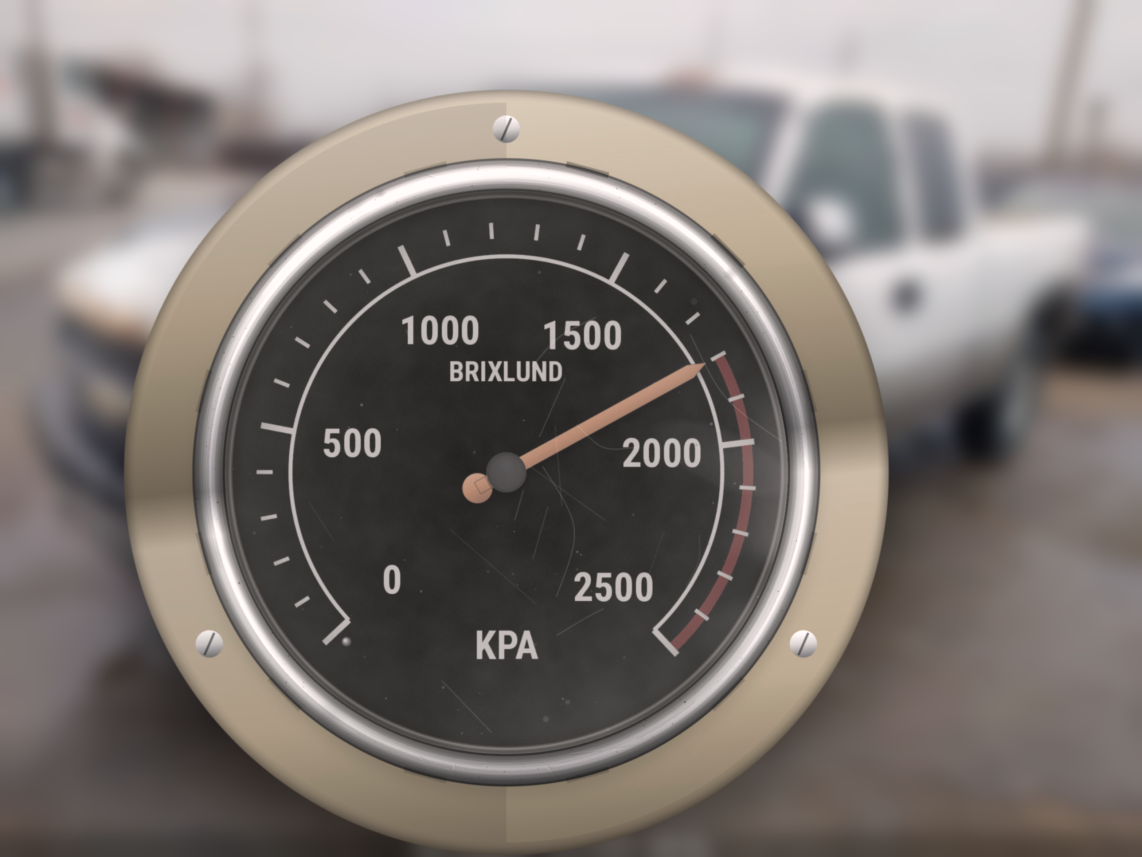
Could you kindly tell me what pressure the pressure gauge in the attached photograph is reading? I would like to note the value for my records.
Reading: 1800 kPa
